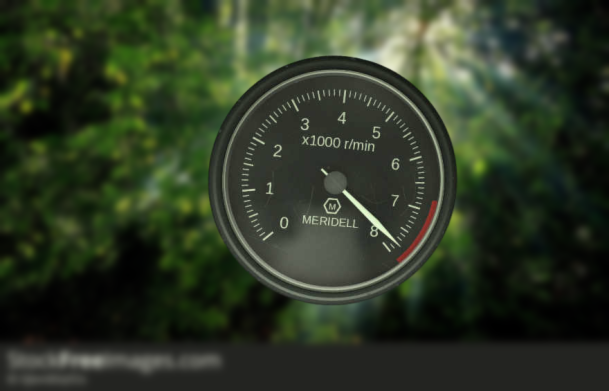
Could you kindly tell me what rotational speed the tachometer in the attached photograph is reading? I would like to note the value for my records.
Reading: 7800 rpm
